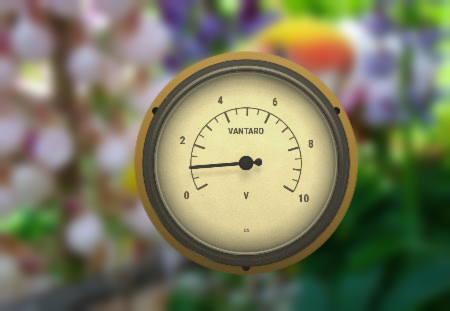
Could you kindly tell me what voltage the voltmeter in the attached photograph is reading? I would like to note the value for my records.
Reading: 1 V
